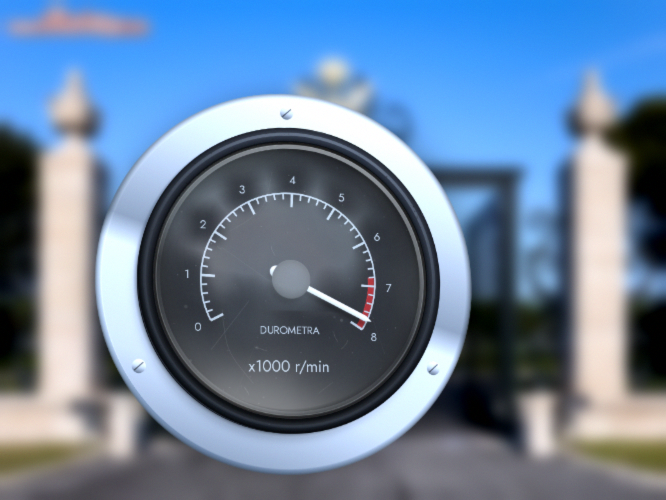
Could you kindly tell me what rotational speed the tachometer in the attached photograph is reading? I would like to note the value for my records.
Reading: 7800 rpm
